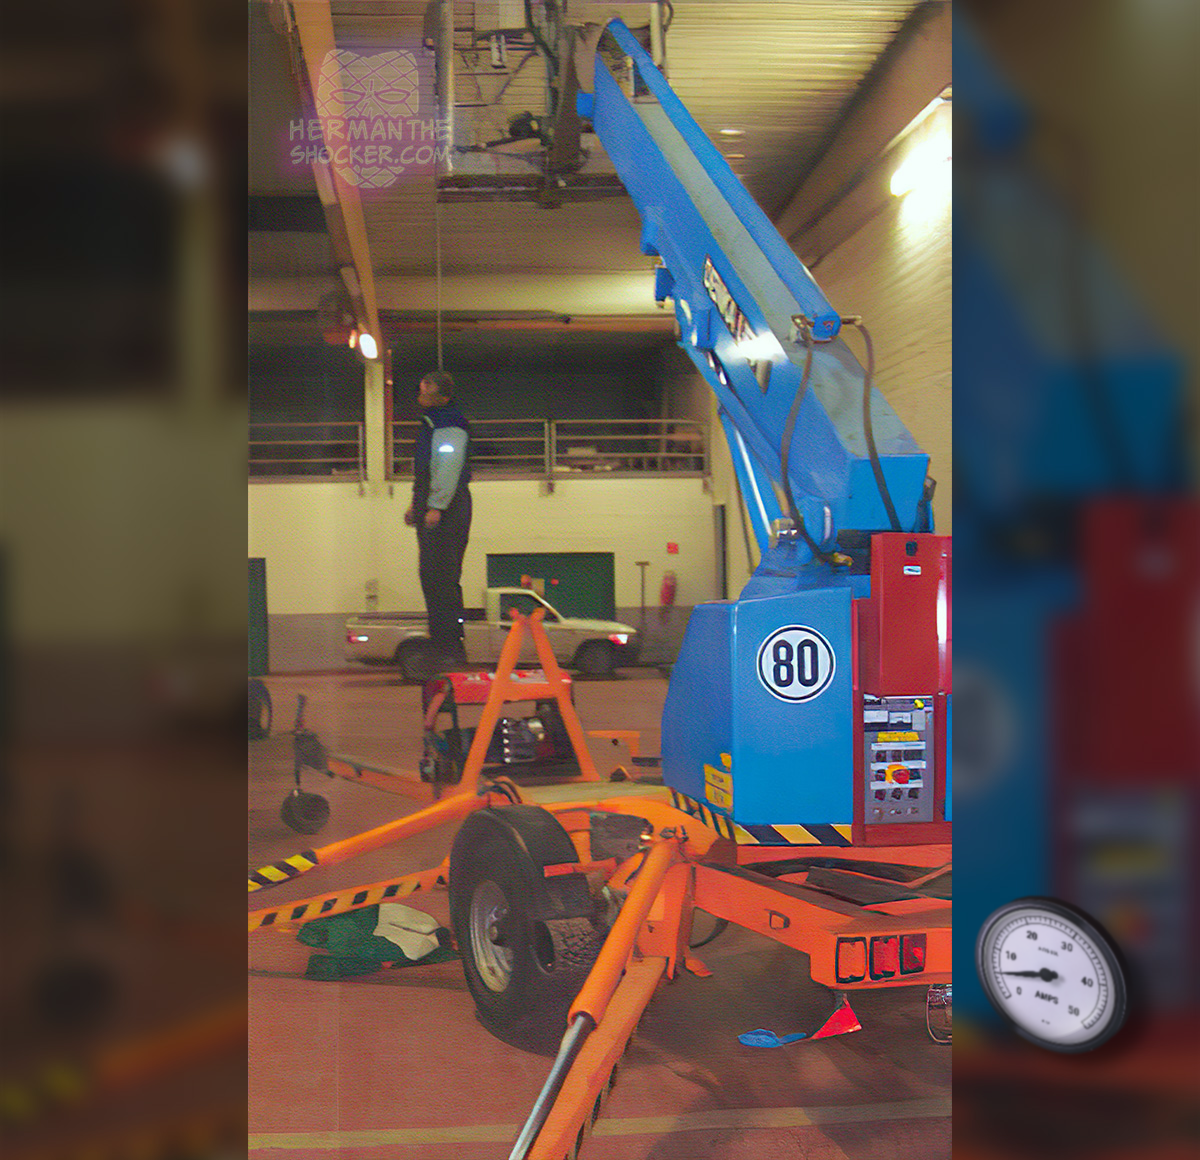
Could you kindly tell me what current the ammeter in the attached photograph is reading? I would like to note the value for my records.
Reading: 5 A
